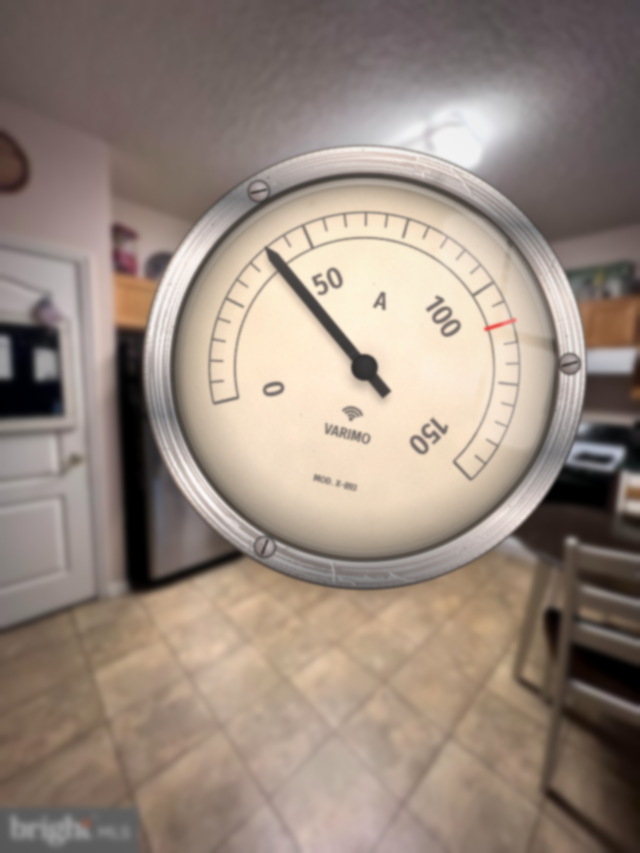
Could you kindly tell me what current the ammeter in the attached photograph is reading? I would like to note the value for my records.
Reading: 40 A
